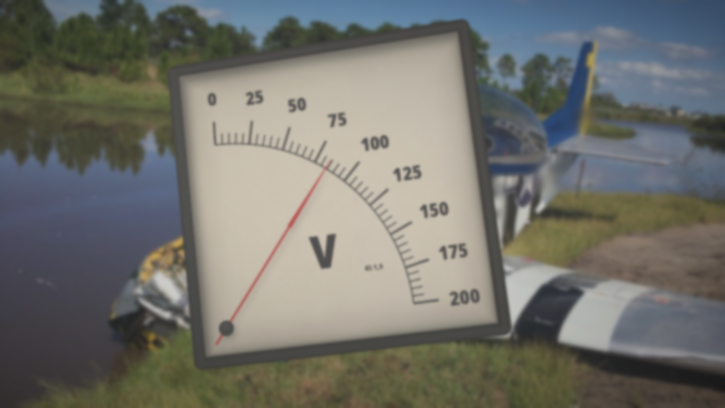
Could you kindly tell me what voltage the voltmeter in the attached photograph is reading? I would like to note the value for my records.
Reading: 85 V
